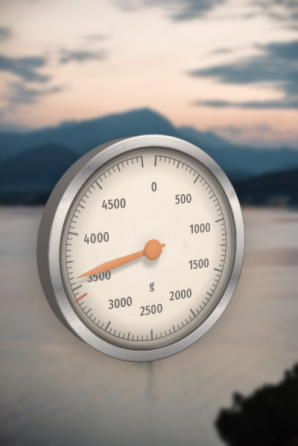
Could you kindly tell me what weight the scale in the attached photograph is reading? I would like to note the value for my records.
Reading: 3600 g
